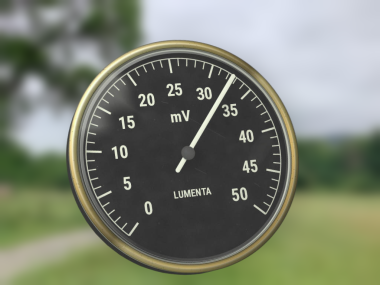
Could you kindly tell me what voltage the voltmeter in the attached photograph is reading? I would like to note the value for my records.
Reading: 32.5 mV
